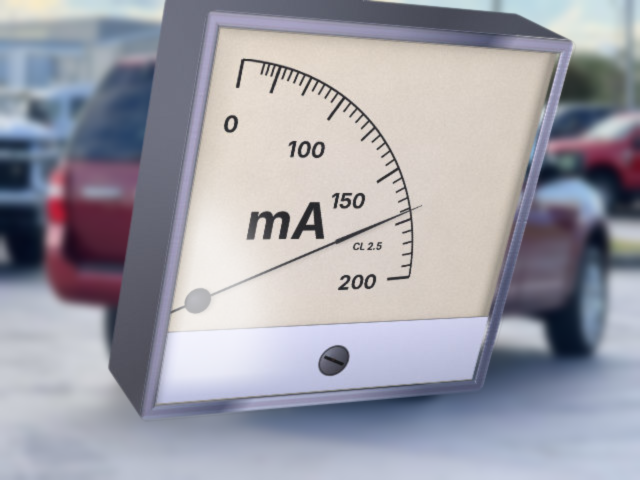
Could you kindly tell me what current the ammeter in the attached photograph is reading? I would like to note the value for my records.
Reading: 170 mA
